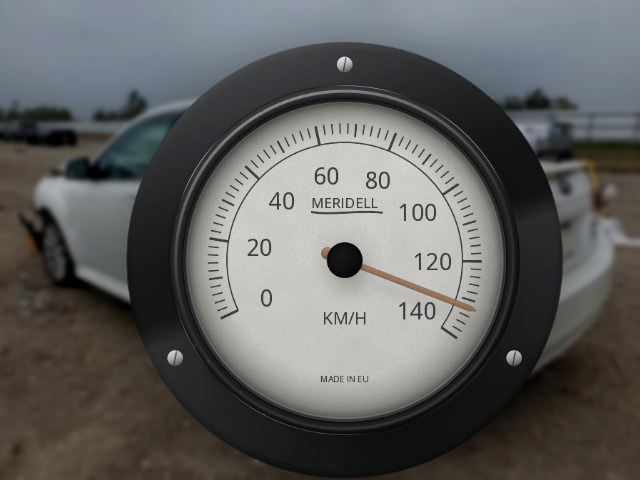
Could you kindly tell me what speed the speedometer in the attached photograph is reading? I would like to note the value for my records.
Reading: 132 km/h
